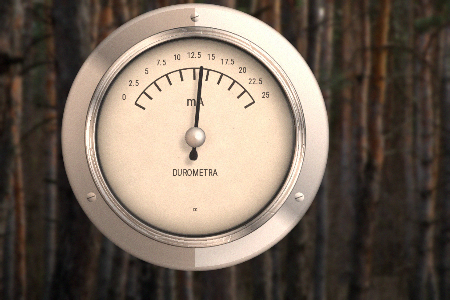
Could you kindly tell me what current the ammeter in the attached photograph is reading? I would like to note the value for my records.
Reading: 13.75 mA
